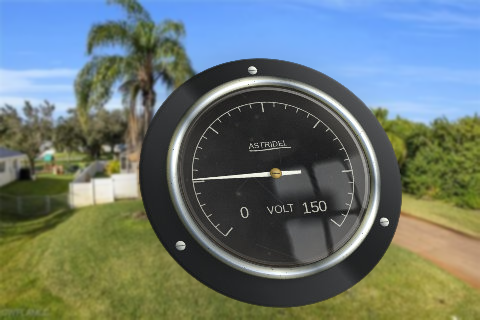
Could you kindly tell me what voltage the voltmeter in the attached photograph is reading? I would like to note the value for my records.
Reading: 25 V
